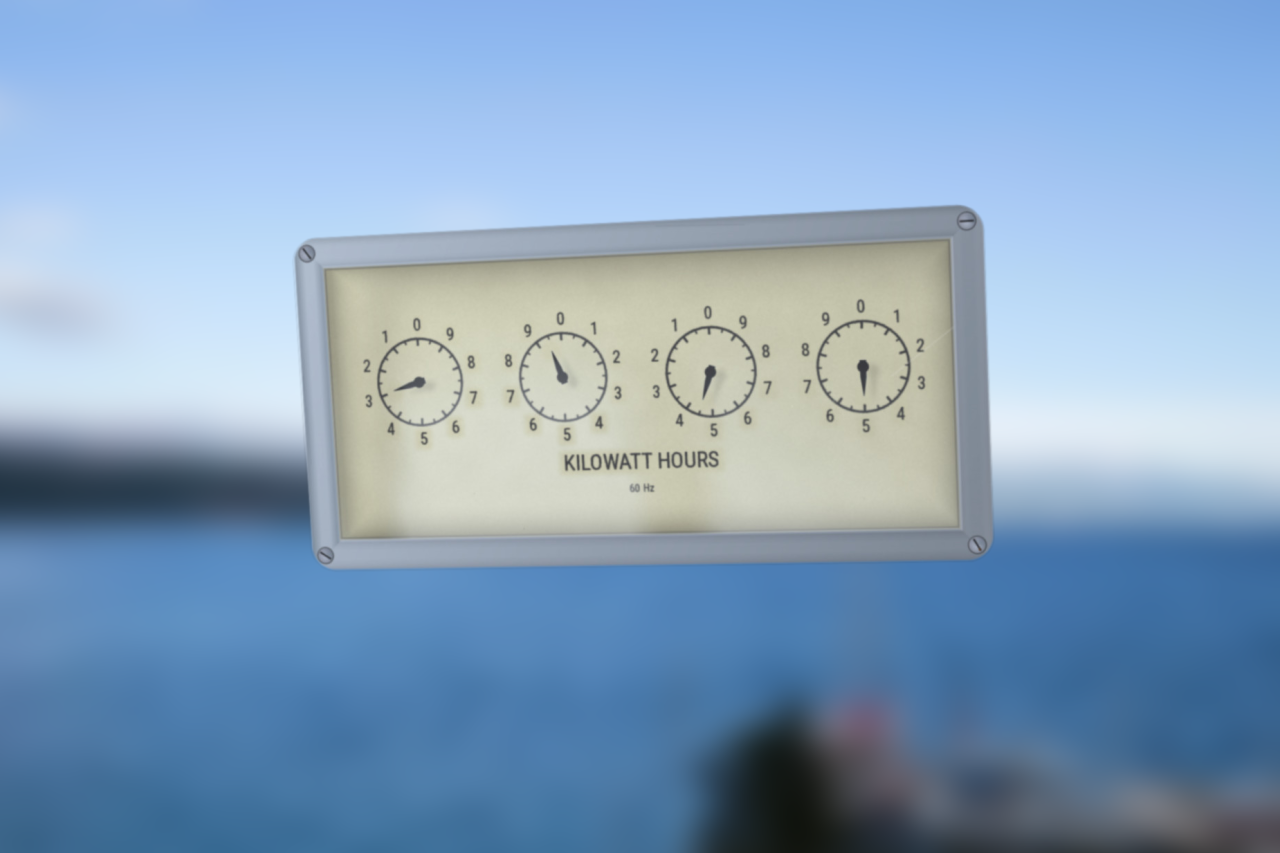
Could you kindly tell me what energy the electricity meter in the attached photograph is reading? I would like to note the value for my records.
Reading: 2945 kWh
